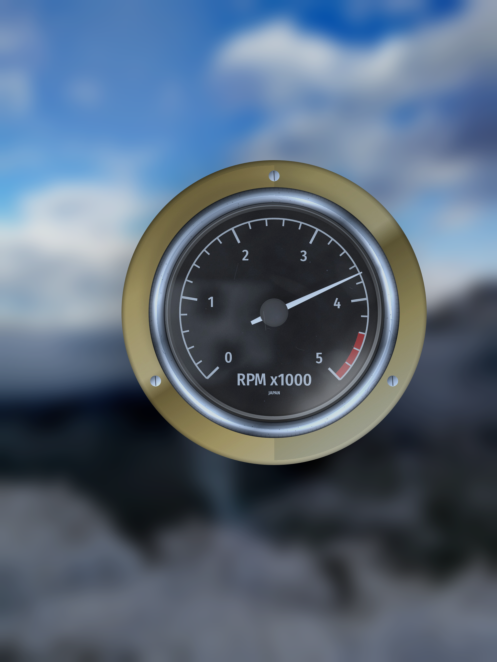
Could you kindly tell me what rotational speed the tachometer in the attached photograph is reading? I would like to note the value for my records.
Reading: 3700 rpm
